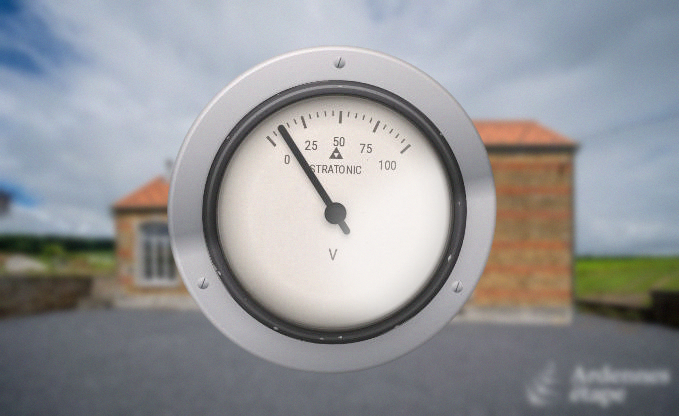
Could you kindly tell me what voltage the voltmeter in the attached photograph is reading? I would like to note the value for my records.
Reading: 10 V
